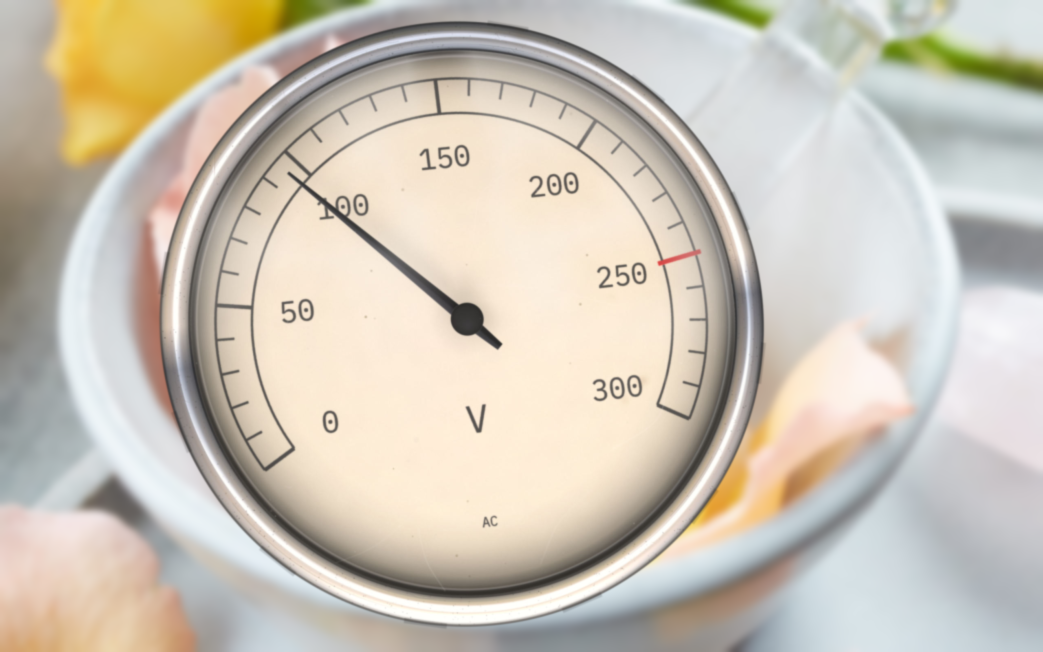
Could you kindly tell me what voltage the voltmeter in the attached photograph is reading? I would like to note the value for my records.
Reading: 95 V
